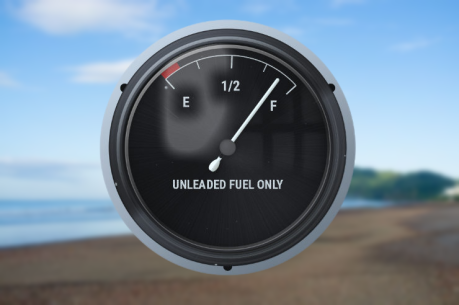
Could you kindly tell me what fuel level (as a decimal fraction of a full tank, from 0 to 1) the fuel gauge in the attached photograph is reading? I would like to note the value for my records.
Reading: 0.875
